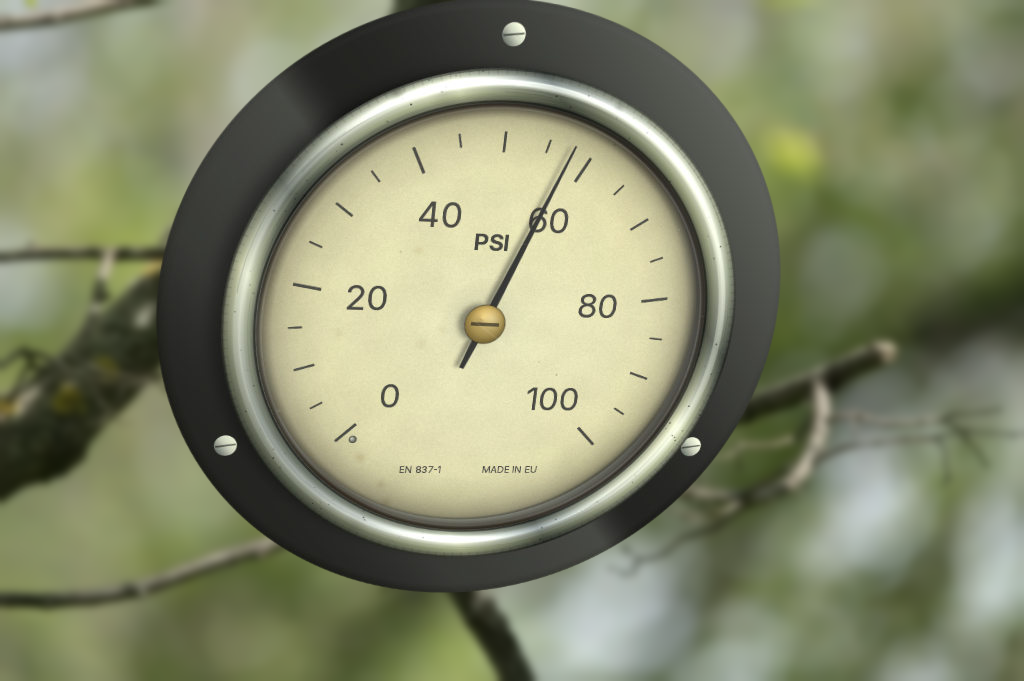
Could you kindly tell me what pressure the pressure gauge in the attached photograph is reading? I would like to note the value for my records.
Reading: 57.5 psi
